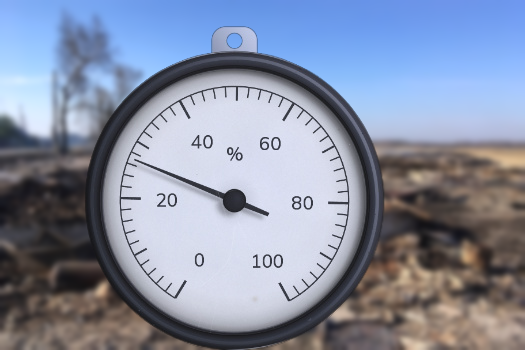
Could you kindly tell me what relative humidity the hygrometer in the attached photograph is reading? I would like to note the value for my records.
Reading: 27 %
